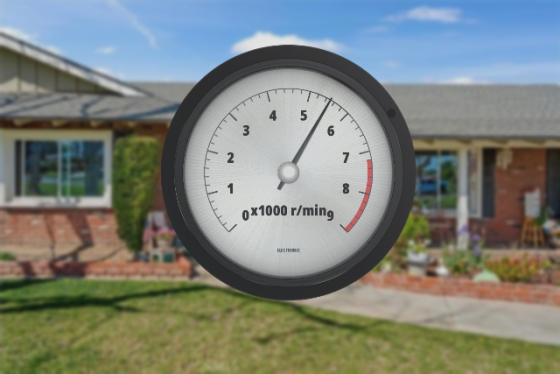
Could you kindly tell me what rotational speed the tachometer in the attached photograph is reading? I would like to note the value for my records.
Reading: 5500 rpm
